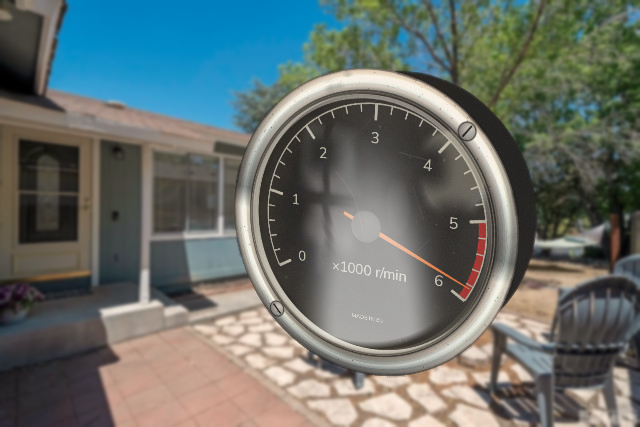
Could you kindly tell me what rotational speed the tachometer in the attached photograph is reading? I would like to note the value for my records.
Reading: 5800 rpm
